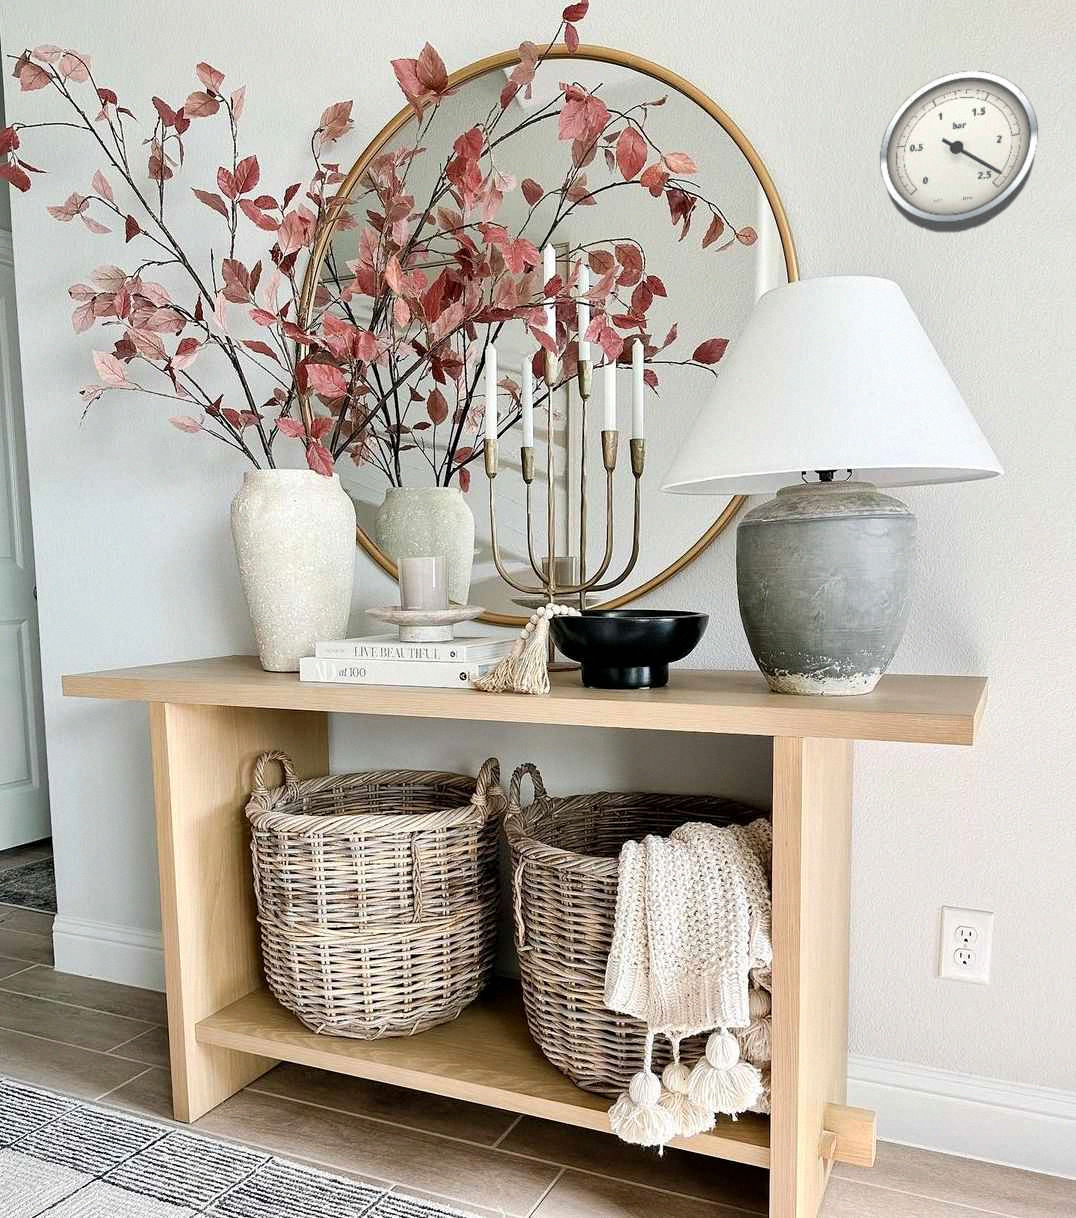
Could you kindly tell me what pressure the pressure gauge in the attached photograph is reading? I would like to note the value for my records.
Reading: 2.4 bar
